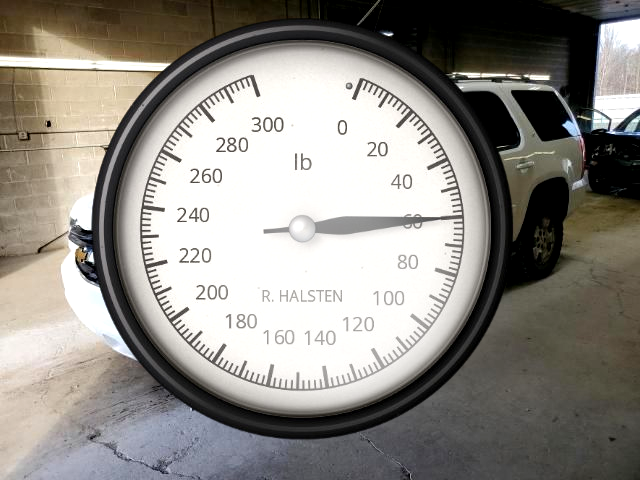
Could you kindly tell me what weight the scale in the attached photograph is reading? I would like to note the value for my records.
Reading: 60 lb
